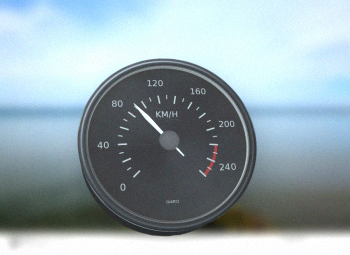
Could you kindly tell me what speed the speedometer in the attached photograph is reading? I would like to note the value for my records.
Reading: 90 km/h
